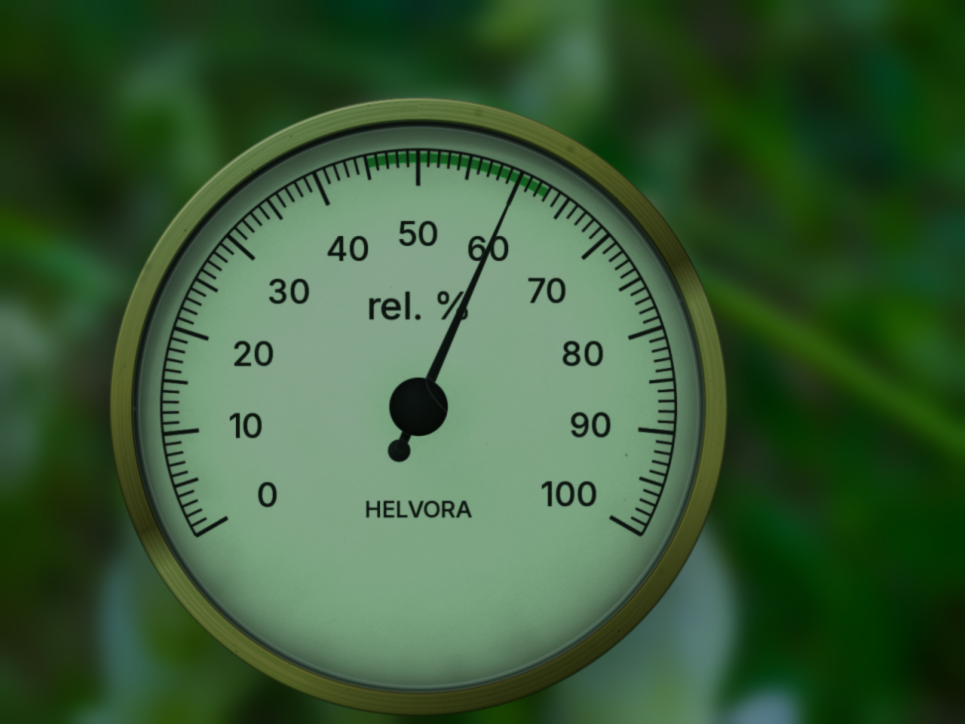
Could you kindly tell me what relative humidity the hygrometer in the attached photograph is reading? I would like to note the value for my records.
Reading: 60 %
